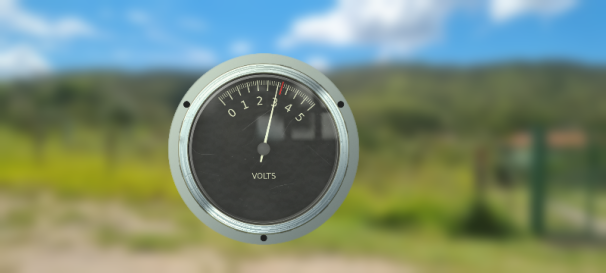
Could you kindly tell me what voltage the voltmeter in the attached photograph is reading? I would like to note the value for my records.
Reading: 3 V
